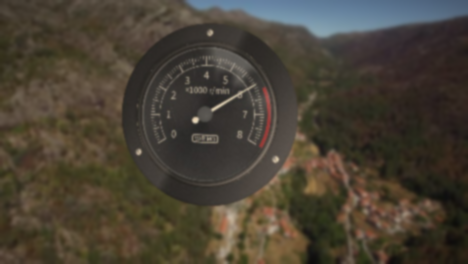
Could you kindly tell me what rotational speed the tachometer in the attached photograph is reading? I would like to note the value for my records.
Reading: 6000 rpm
